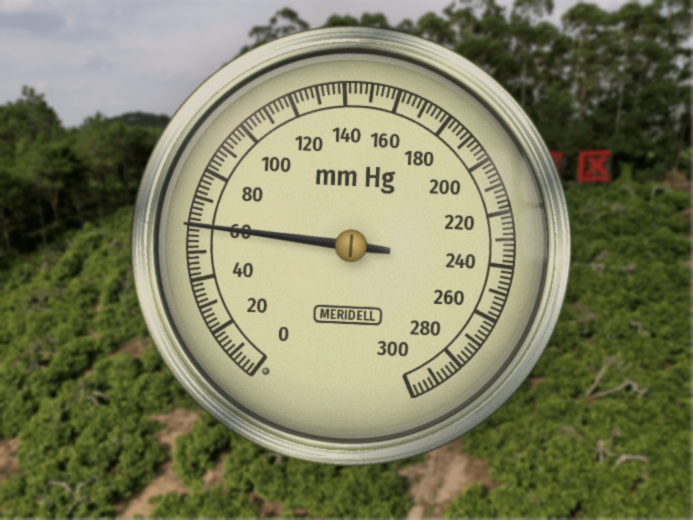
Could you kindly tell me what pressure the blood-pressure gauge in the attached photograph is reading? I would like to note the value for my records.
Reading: 60 mmHg
